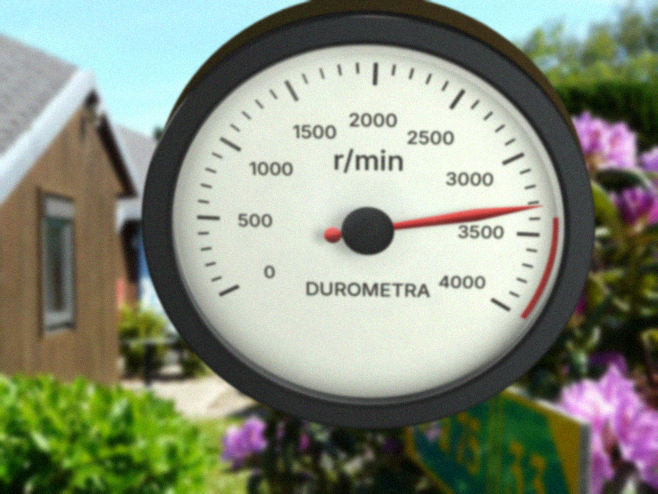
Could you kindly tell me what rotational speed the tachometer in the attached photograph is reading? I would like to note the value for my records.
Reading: 3300 rpm
